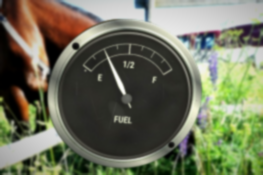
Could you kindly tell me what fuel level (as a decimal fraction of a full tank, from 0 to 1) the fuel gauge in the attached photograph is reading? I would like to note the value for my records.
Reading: 0.25
